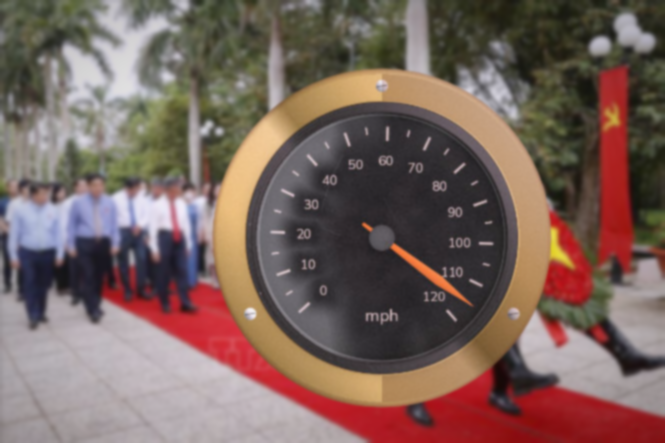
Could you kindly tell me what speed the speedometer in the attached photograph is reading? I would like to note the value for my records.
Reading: 115 mph
